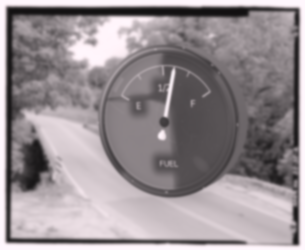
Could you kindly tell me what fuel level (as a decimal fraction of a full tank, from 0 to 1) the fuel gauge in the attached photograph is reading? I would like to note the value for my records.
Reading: 0.625
